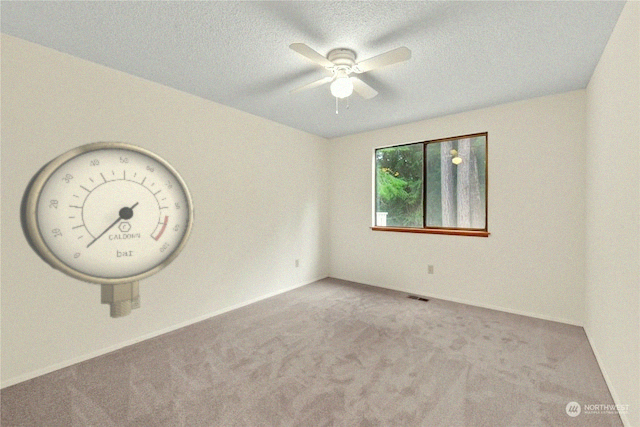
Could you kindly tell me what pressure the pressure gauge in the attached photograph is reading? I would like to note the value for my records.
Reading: 0 bar
